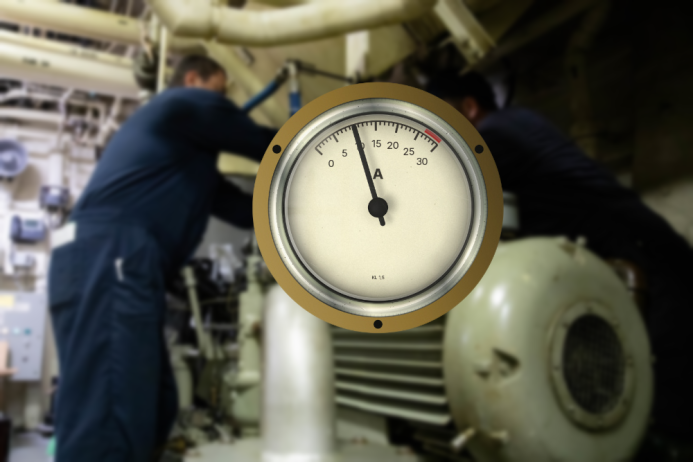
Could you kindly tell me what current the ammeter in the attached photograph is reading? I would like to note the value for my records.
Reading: 10 A
